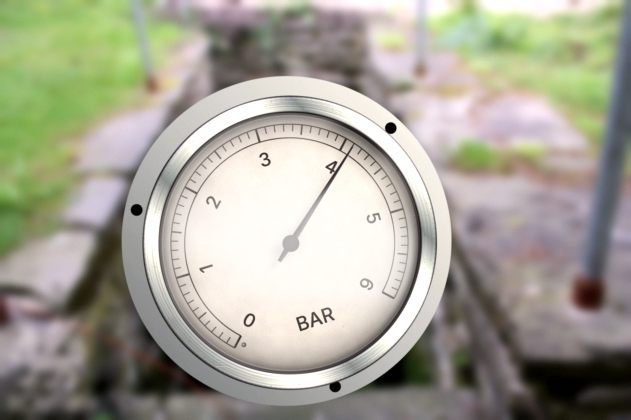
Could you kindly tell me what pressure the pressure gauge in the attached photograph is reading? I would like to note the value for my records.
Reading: 4.1 bar
